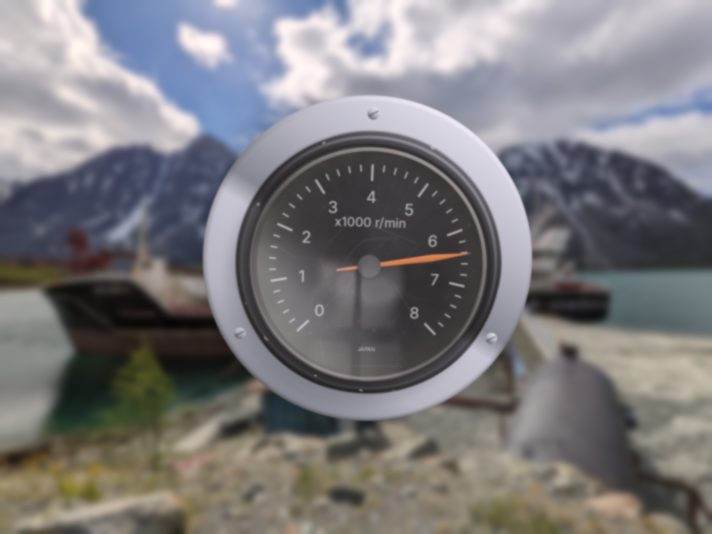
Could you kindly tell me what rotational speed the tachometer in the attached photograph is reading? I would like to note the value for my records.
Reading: 6400 rpm
